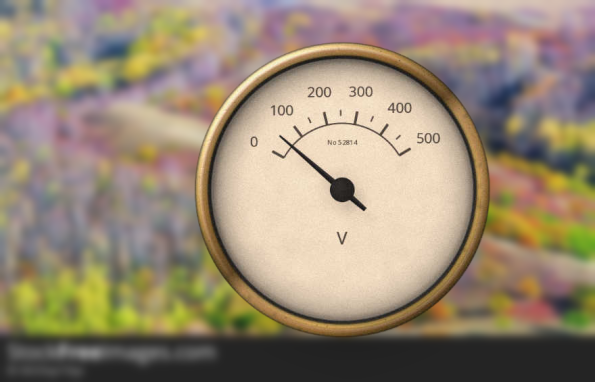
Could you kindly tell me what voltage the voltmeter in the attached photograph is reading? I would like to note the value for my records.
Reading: 50 V
